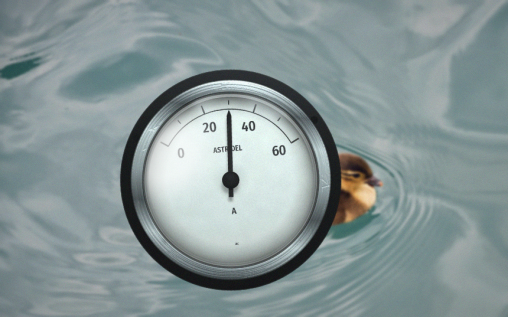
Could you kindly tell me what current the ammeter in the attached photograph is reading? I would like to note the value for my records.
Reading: 30 A
